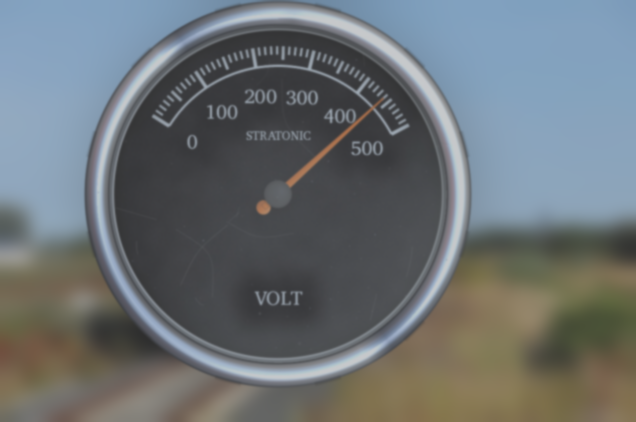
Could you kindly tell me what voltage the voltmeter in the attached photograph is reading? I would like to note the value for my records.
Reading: 440 V
